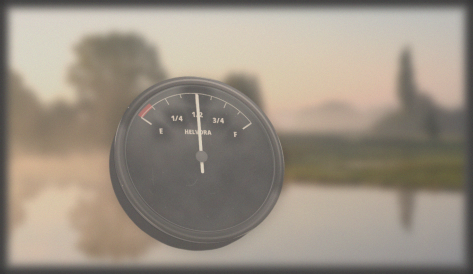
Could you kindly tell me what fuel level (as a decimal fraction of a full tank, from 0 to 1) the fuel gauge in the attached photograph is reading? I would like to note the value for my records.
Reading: 0.5
